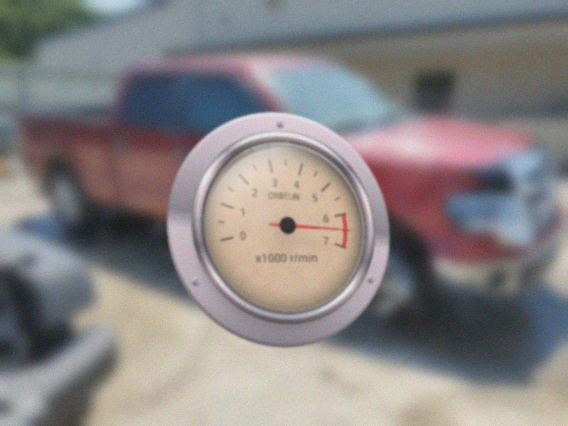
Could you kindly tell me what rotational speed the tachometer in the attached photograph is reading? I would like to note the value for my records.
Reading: 6500 rpm
